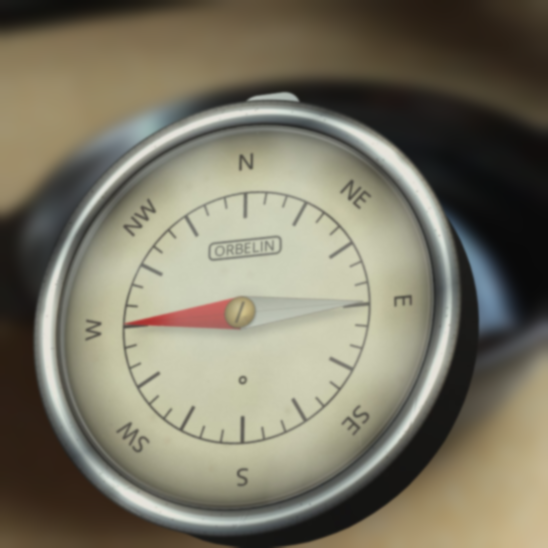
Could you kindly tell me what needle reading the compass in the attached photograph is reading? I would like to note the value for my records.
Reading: 270 °
